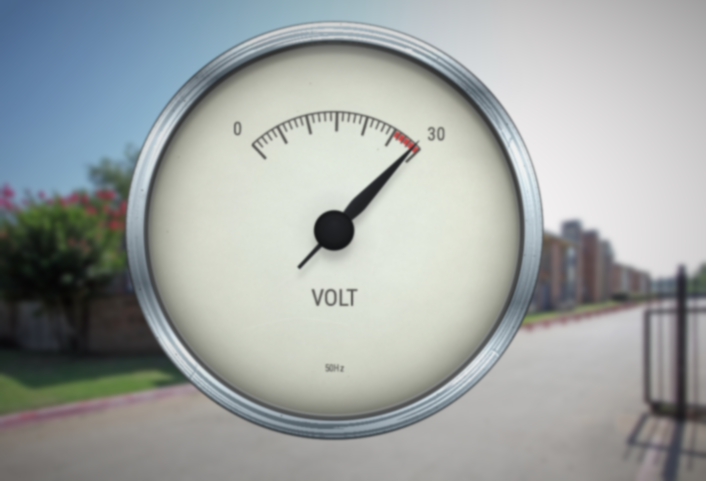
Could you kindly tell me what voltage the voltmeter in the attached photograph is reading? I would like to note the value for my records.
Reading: 29 V
